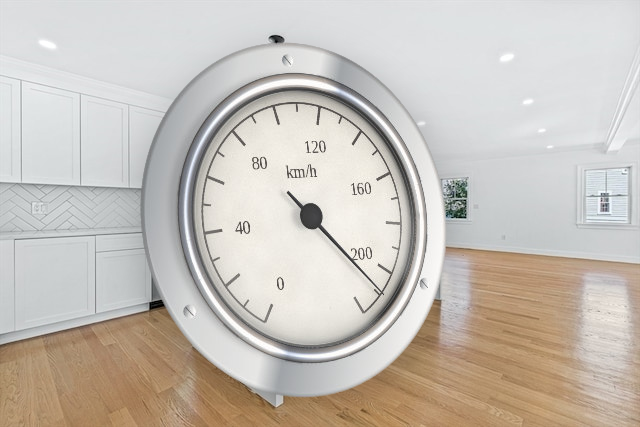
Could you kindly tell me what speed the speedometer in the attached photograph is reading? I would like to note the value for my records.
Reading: 210 km/h
